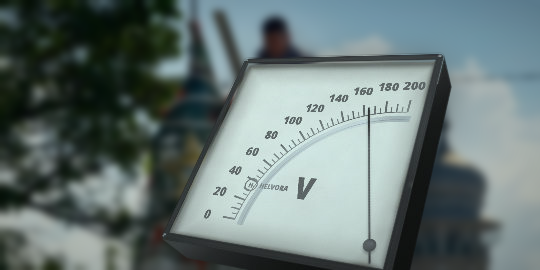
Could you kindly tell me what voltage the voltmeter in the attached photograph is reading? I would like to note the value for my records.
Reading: 165 V
